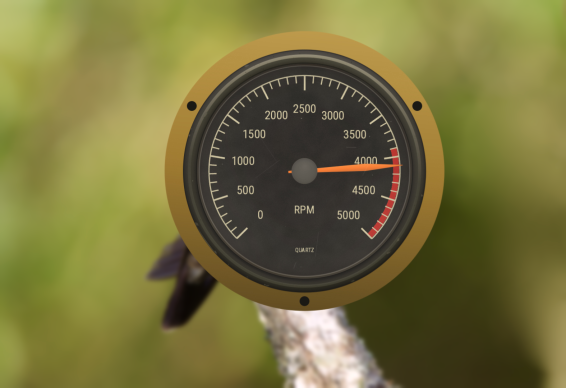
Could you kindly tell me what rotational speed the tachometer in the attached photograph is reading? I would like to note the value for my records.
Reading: 4100 rpm
